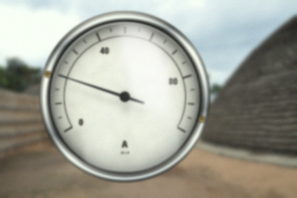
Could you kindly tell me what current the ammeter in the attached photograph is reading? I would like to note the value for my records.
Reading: 20 A
